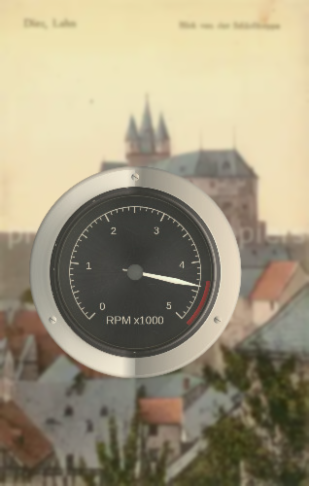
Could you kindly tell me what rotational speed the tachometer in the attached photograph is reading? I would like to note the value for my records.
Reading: 4400 rpm
